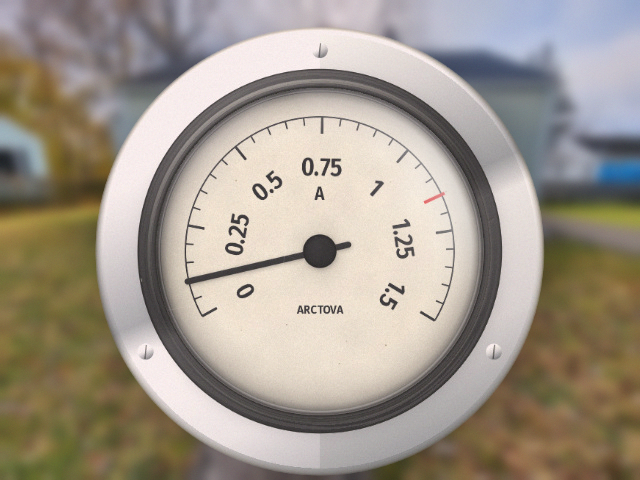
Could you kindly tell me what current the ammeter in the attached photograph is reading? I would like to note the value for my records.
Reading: 0.1 A
